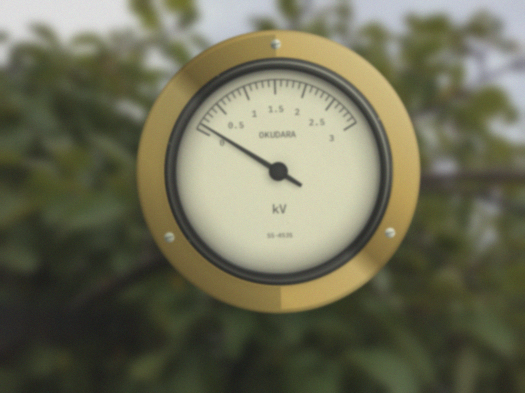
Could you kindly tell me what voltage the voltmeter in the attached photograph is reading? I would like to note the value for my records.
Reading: 0.1 kV
